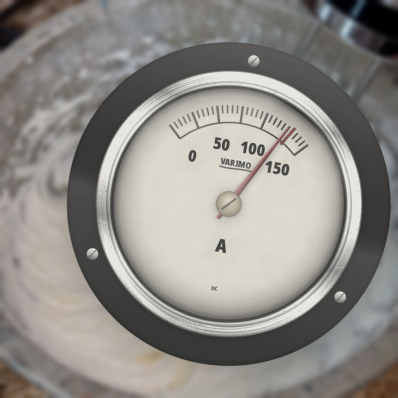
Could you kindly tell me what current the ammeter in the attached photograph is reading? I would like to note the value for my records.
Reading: 125 A
